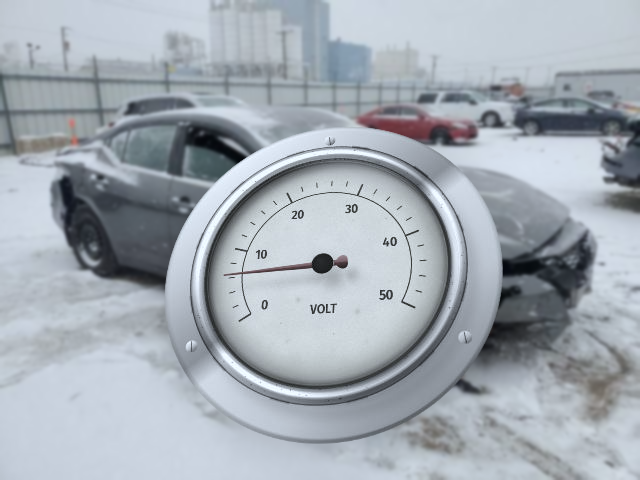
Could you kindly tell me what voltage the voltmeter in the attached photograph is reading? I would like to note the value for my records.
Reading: 6 V
